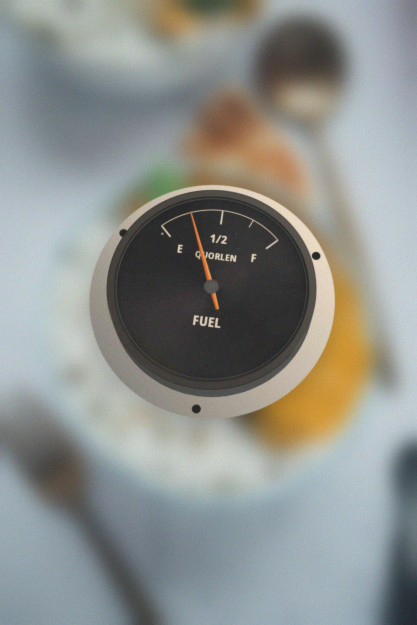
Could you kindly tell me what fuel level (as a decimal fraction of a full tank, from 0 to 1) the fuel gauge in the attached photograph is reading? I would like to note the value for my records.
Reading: 0.25
